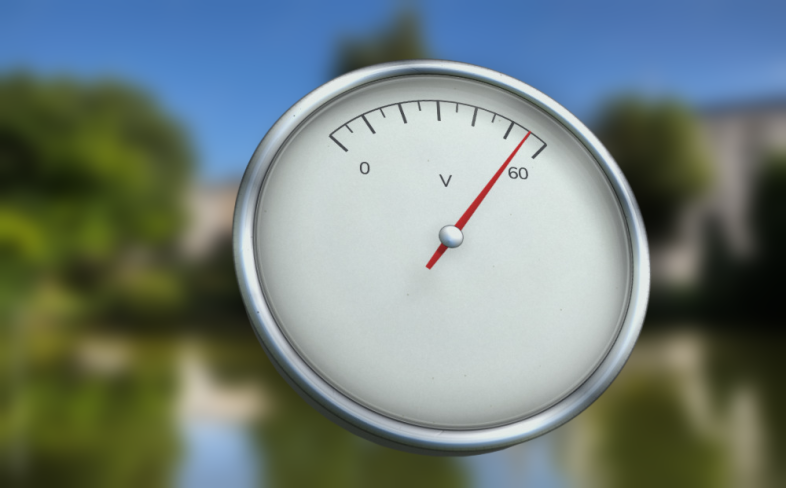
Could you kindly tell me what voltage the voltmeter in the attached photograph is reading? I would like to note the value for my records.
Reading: 55 V
